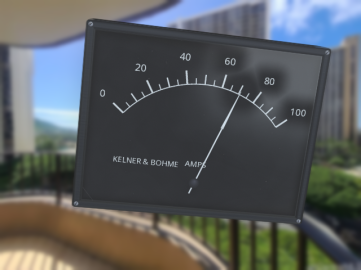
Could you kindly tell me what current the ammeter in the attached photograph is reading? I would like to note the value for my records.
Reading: 70 A
